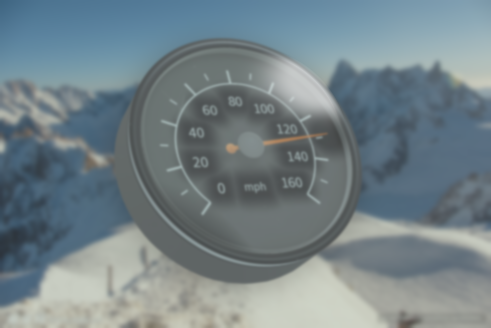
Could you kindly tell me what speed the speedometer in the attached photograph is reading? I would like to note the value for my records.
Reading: 130 mph
